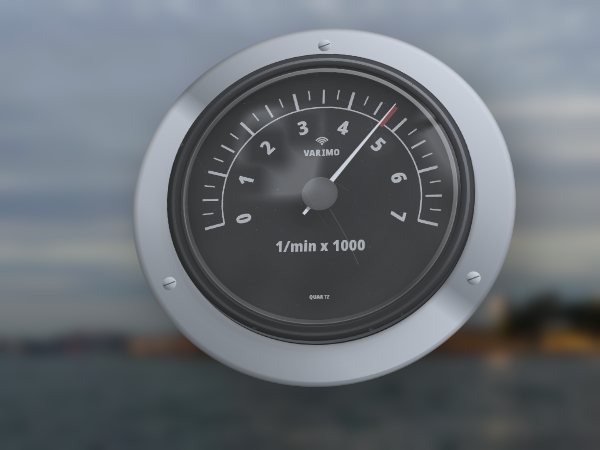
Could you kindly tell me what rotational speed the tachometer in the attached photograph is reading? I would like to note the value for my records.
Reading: 4750 rpm
